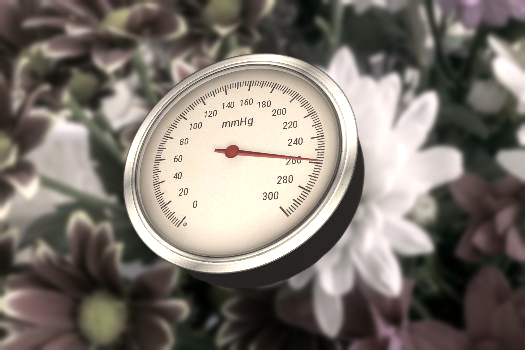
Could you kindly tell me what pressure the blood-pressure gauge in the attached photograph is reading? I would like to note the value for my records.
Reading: 260 mmHg
